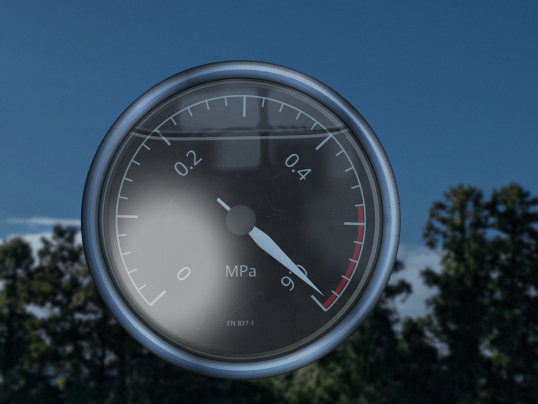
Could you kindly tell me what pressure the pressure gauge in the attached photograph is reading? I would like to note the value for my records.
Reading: 0.59 MPa
